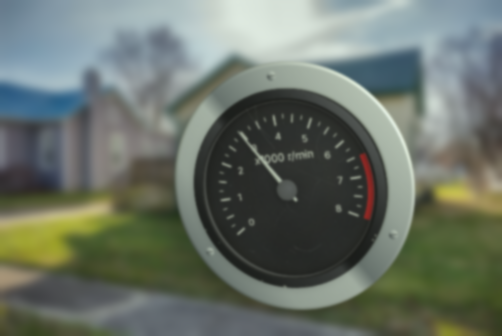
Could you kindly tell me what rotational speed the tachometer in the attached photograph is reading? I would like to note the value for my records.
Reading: 3000 rpm
